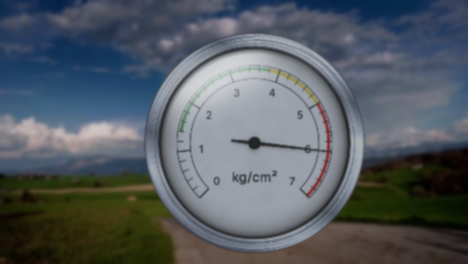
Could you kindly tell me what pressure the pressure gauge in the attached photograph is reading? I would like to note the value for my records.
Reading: 6 kg/cm²
